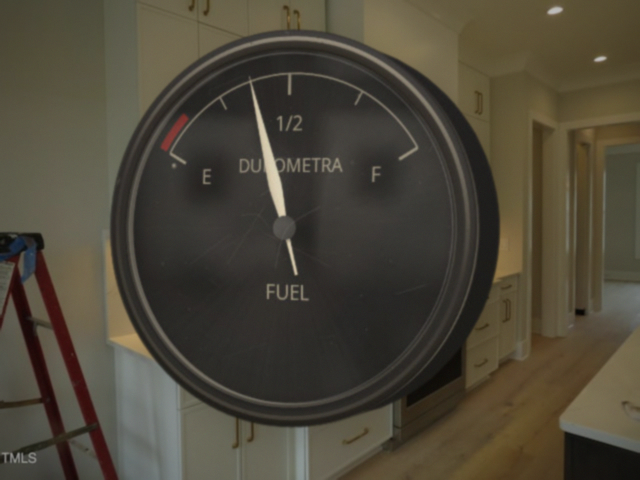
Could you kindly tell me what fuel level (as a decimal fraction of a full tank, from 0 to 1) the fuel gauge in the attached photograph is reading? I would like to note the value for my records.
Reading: 0.375
